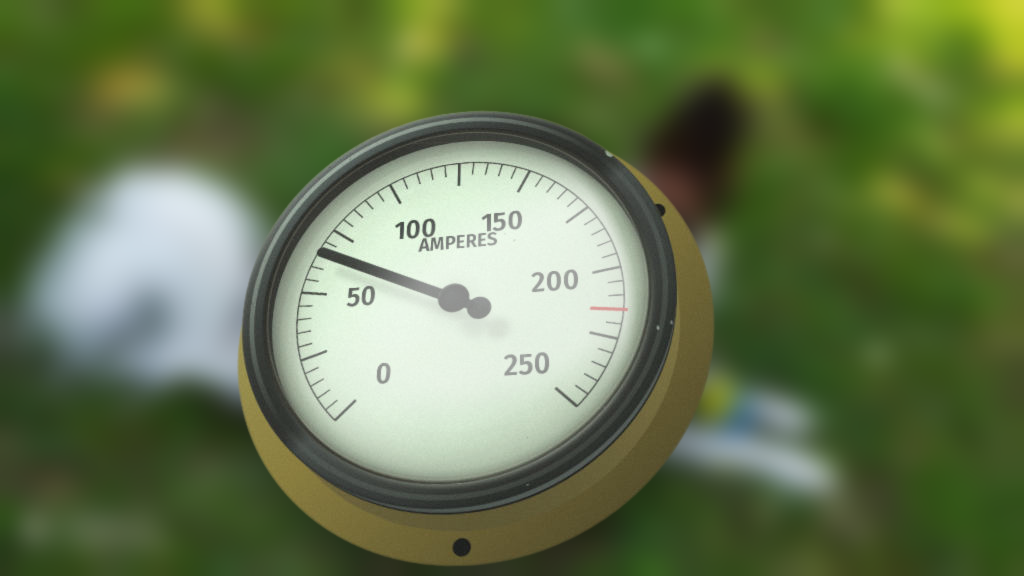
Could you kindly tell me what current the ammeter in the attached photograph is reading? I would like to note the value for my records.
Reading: 65 A
